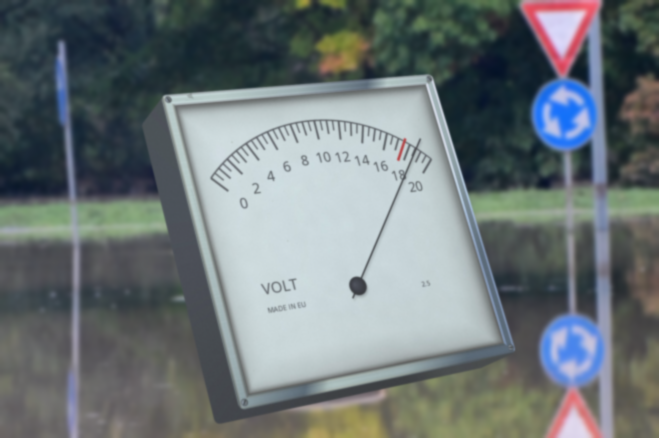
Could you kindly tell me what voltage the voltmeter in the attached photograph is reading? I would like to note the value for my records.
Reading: 18.5 V
